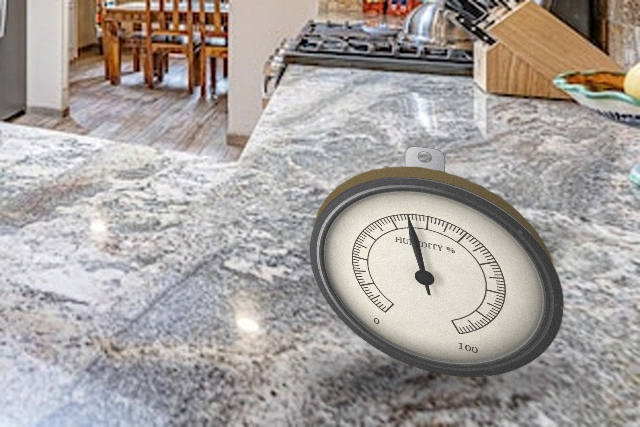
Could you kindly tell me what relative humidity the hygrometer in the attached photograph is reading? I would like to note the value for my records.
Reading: 45 %
